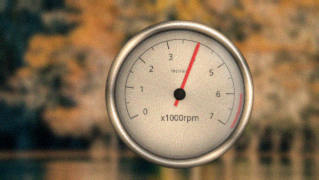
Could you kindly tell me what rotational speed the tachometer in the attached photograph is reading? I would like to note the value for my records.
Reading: 4000 rpm
